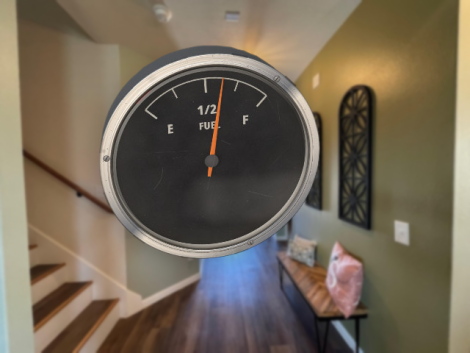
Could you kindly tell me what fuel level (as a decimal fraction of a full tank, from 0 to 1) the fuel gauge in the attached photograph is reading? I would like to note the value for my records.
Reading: 0.625
